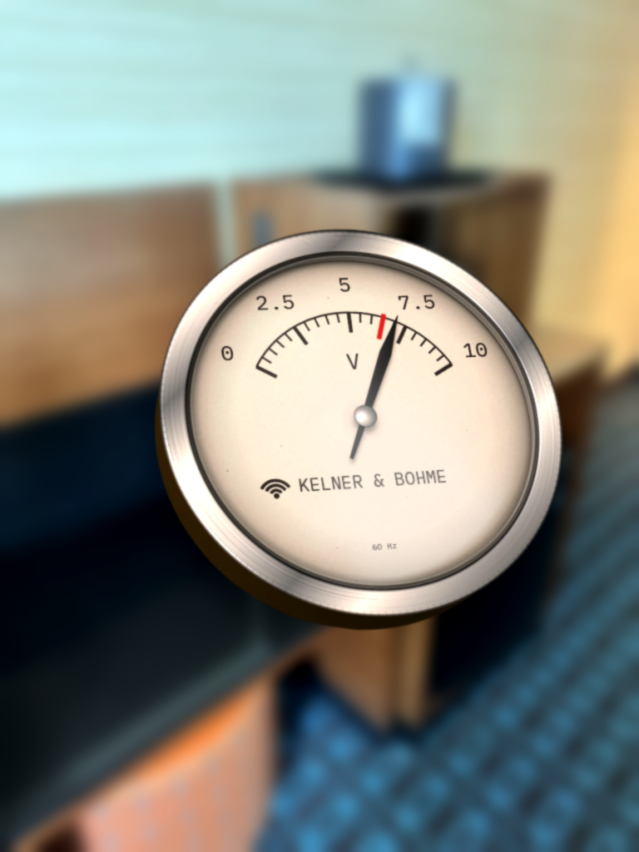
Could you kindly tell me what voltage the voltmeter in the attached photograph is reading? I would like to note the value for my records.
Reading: 7 V
